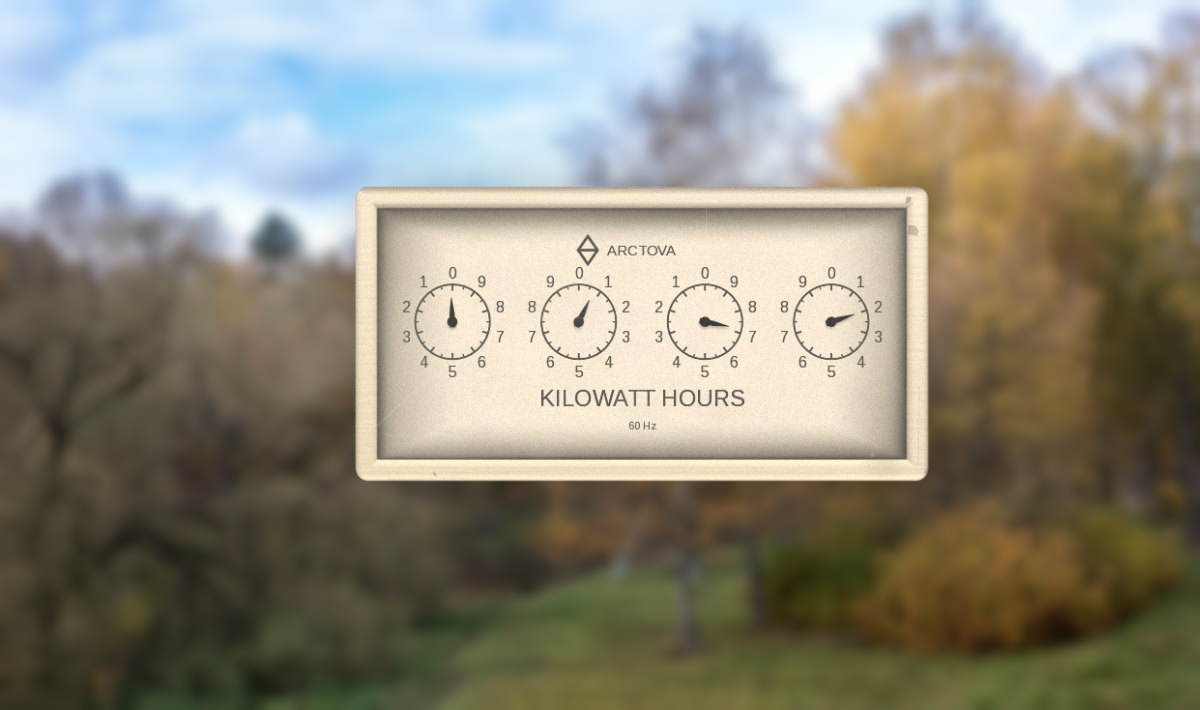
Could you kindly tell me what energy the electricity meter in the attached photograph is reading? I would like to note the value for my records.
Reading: 72 kWh
